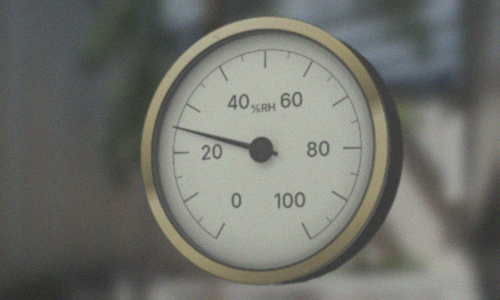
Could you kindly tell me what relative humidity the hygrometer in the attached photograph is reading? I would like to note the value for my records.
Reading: 25 %
